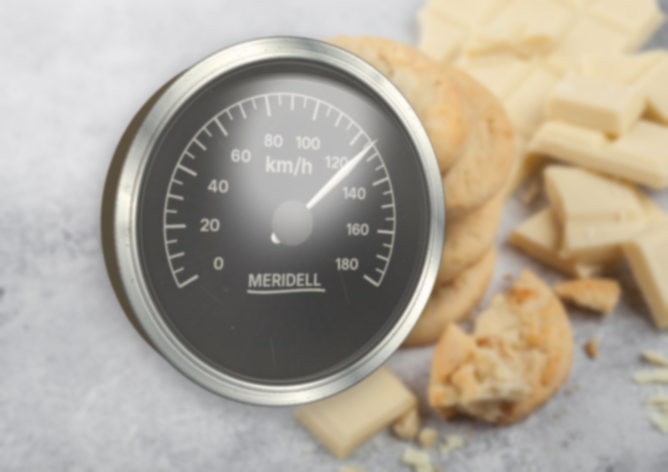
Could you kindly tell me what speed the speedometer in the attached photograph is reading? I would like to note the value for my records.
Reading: 125 km/h
